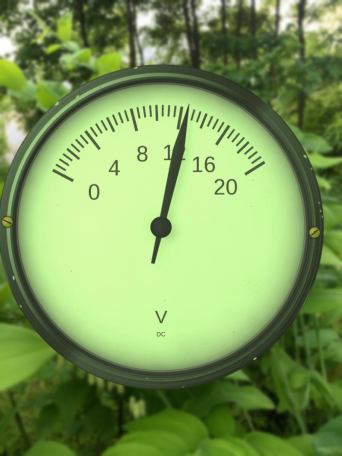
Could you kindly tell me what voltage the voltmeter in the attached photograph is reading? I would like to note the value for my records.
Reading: 12.5 V
